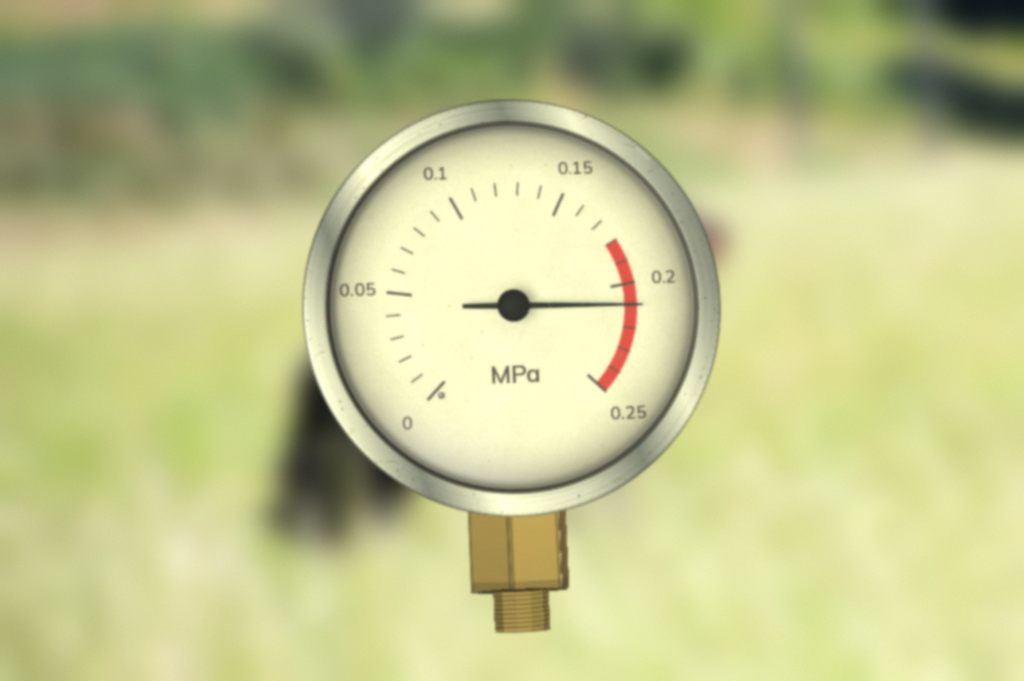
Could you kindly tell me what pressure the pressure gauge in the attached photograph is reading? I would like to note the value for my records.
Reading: 0.21 MPa
